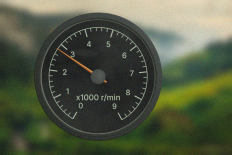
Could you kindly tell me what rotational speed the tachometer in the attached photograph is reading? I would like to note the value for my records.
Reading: 2800 rpm
